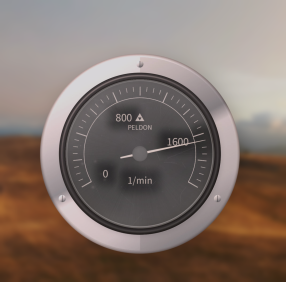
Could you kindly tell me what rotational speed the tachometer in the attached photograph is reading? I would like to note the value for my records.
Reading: 1650 rpm
